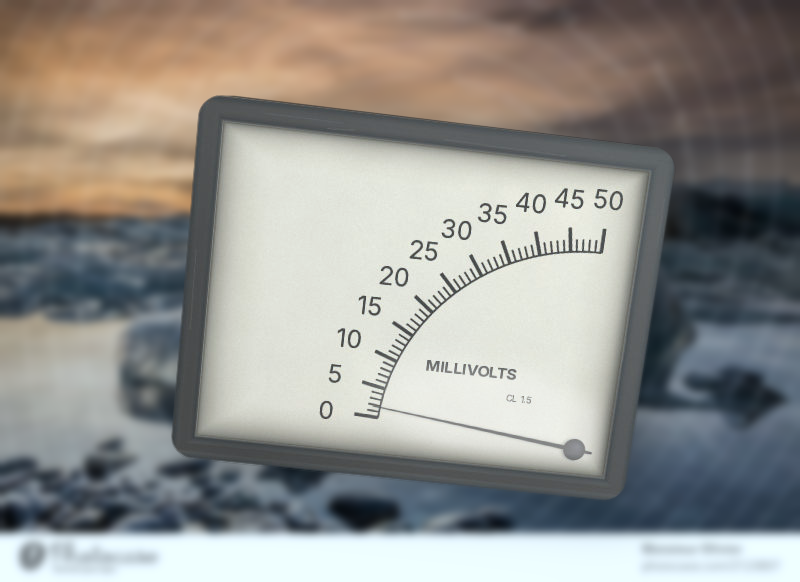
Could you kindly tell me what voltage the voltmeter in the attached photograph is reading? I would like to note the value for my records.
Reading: 2 mV
